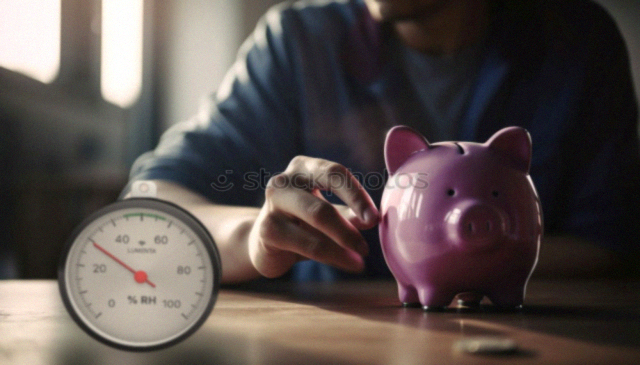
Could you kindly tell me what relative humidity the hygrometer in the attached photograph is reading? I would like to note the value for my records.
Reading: 30 %
